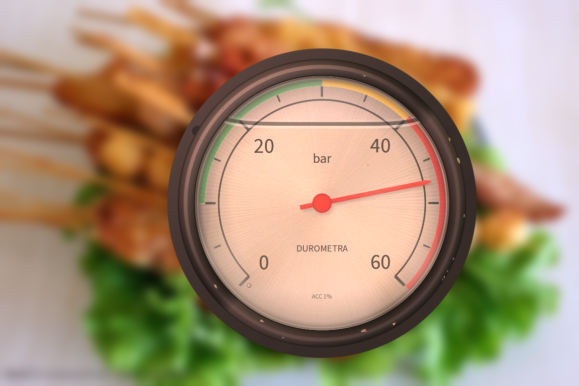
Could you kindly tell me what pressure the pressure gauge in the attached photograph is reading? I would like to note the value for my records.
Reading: 47.5 bar
